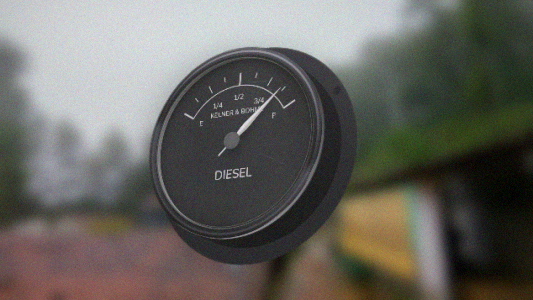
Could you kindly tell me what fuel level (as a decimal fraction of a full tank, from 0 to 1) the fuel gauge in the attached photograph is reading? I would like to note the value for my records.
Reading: 0.875
